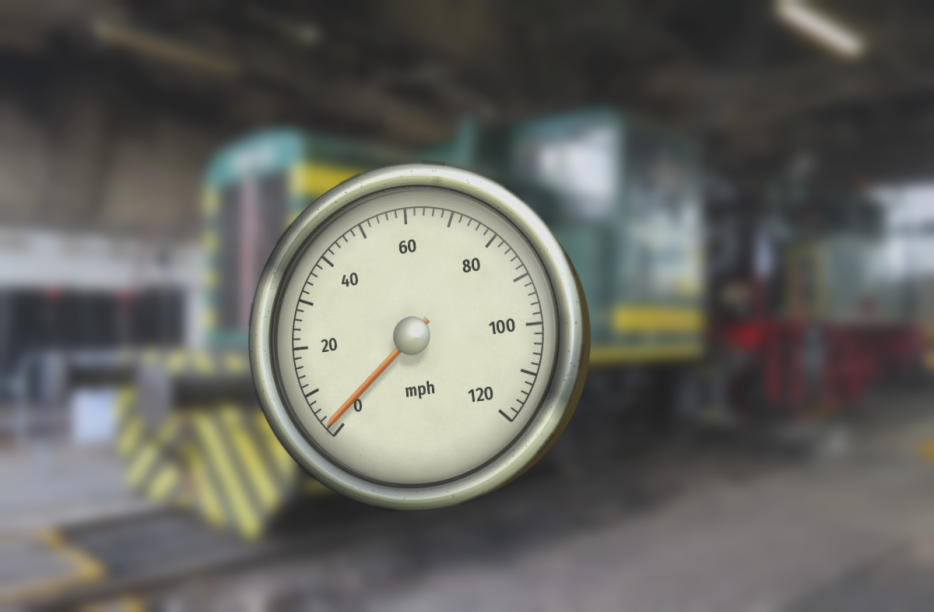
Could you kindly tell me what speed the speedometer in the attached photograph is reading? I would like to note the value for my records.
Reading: 2 mph
